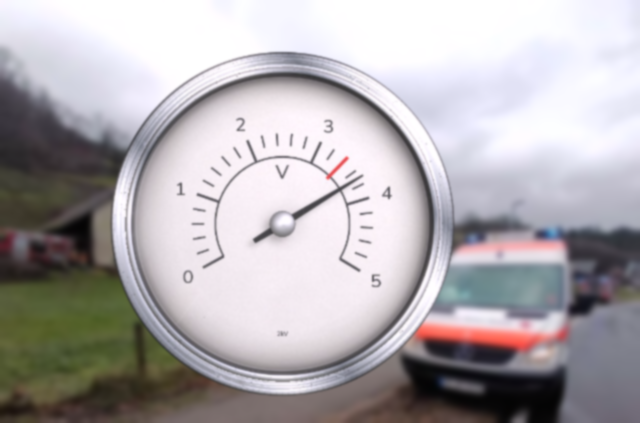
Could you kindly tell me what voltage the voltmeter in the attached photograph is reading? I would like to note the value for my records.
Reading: 3.7 V
